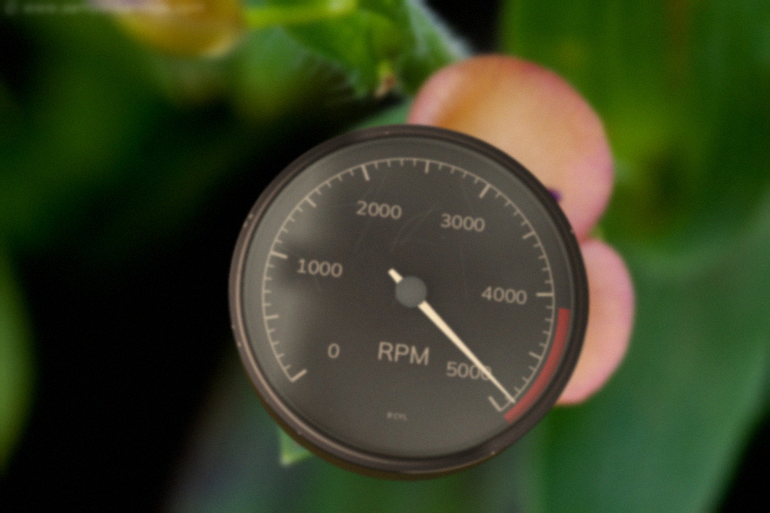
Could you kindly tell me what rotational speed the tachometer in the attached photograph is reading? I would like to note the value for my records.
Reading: 4900 rpm
